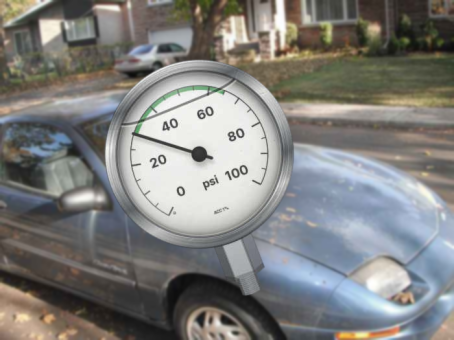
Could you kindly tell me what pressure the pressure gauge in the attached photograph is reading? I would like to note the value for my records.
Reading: 30 psi
